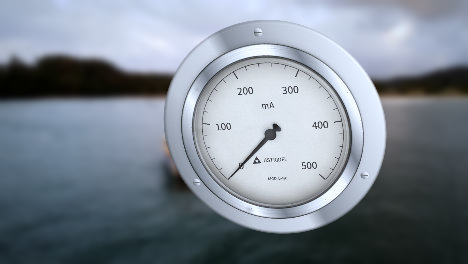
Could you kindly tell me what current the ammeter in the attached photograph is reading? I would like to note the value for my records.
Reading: 0 mA
